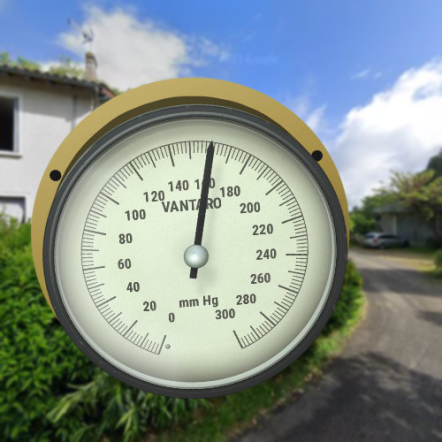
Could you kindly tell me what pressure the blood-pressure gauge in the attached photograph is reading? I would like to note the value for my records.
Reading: 160 mmHg
